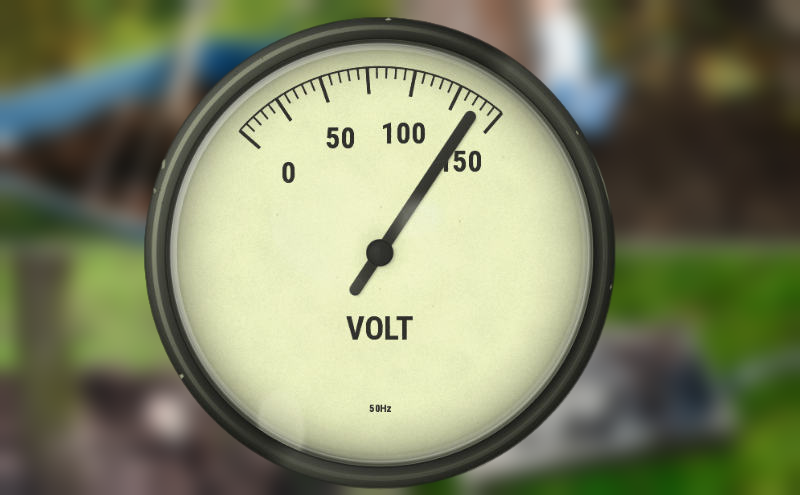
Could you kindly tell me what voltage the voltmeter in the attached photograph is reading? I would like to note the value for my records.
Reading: 137.5 V
